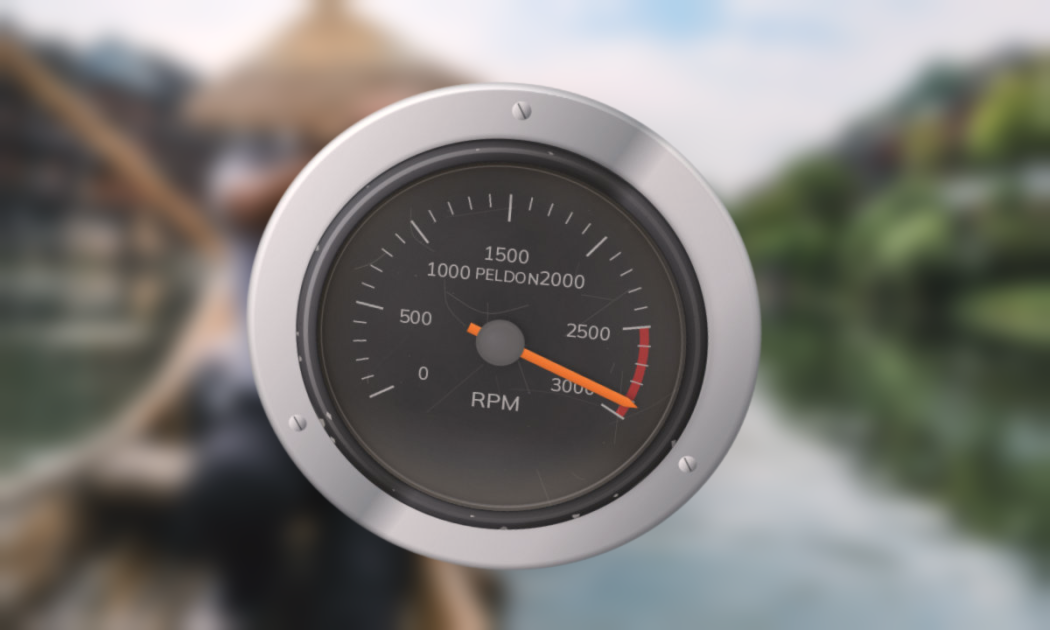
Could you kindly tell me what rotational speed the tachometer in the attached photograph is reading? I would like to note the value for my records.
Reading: 2900 rpm
